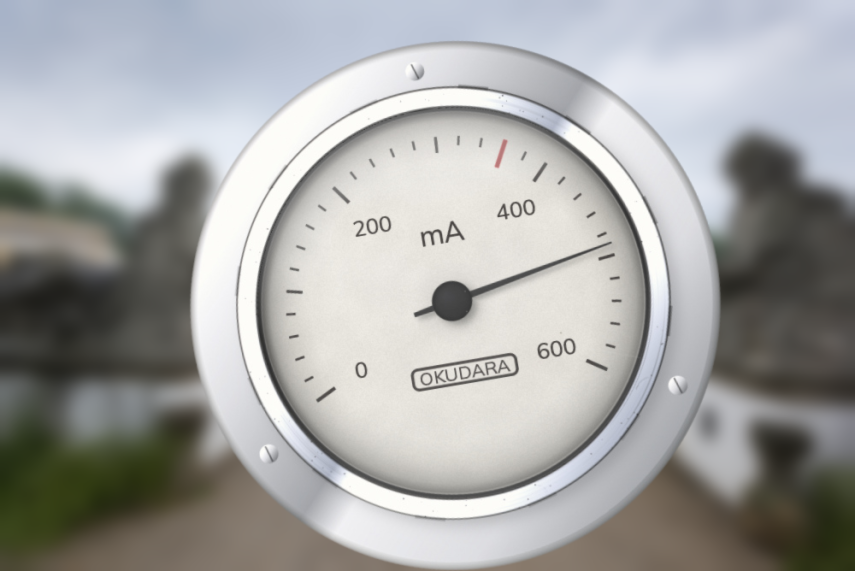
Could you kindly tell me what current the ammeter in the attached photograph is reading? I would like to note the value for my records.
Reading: 490 mA
